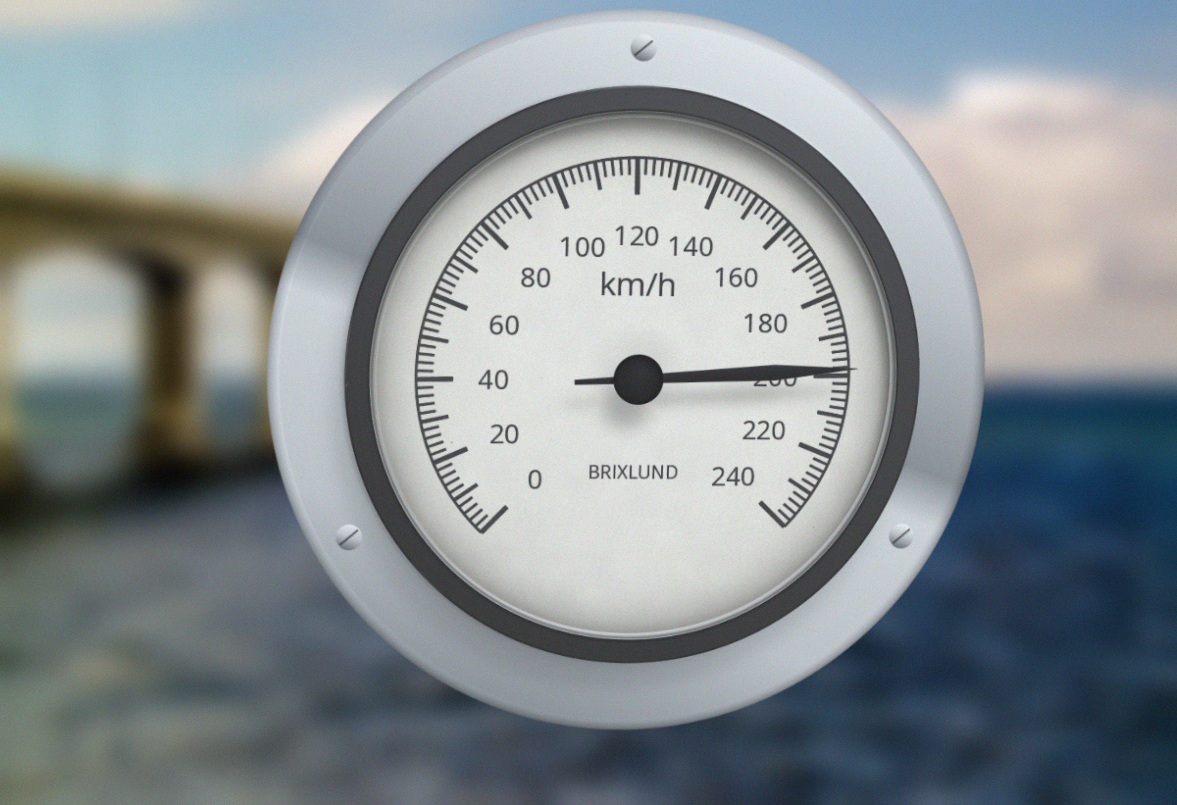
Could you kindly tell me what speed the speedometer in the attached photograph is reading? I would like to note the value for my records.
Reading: 198 km/h
